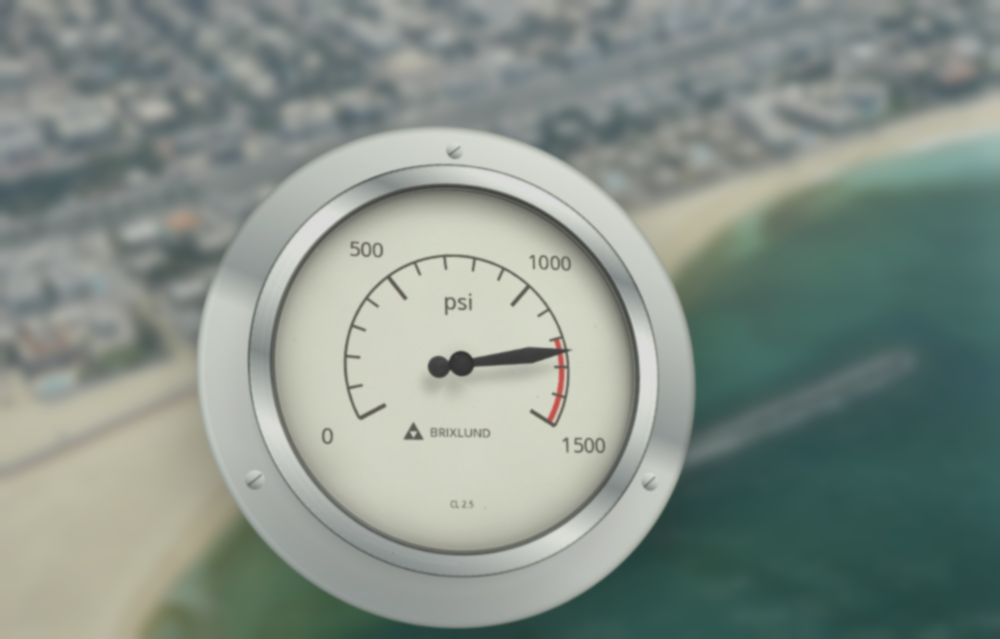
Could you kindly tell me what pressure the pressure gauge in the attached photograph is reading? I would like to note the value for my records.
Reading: 1250 psi
